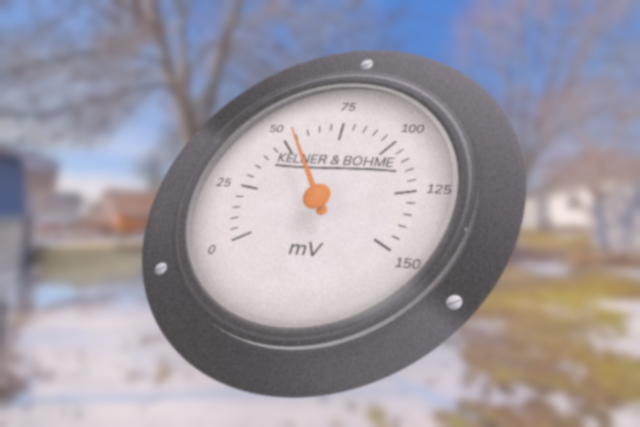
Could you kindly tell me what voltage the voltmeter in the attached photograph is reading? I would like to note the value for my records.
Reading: 55 mV
